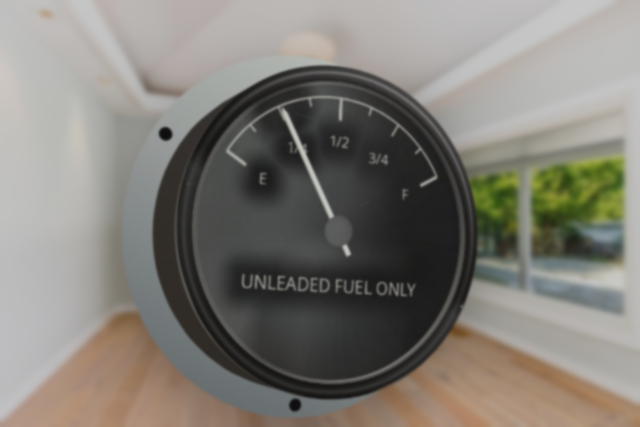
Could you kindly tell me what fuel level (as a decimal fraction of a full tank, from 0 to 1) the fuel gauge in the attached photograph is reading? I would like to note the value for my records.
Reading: 0.25
